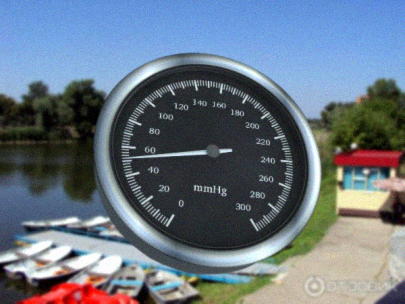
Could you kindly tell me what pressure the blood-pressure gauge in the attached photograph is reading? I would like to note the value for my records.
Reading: 50 mmHg
